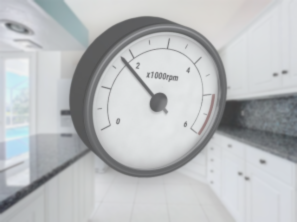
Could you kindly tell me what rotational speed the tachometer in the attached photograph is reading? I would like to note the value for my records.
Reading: 1750 rpm
